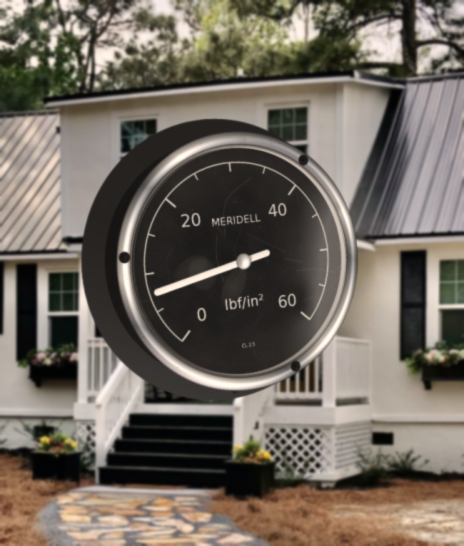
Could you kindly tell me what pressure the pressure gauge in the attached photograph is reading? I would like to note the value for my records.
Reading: 7.5 psi
